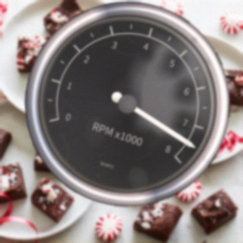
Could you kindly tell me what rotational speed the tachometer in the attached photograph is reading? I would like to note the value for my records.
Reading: 7500 rpm
